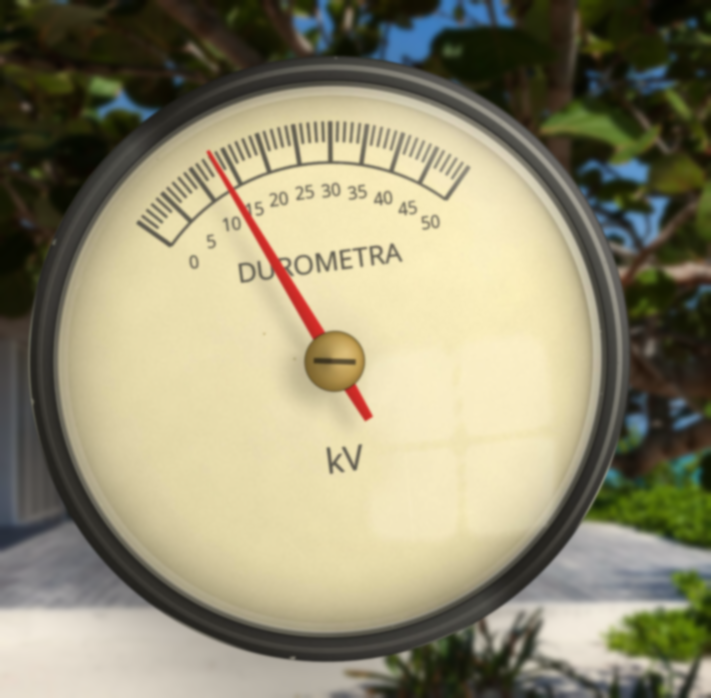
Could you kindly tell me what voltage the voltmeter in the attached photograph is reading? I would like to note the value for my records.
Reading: 13 kV
